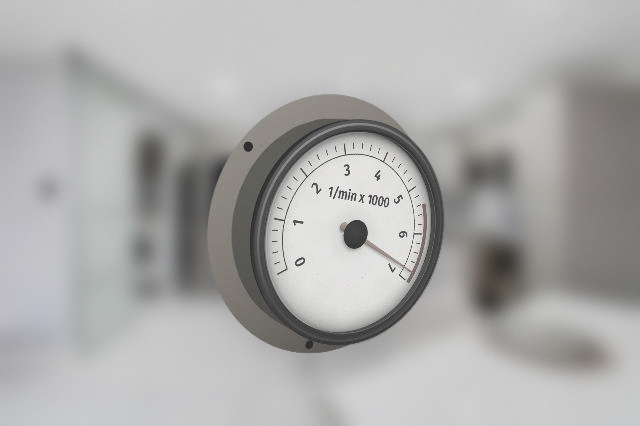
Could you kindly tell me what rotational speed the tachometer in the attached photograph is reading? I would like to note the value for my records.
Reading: 6800 rpm
